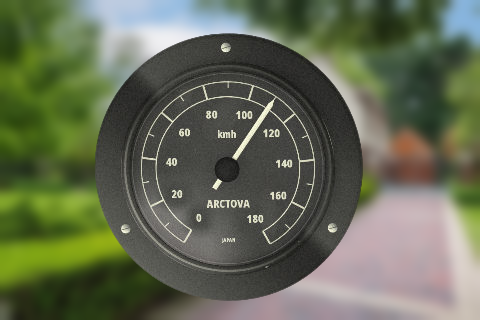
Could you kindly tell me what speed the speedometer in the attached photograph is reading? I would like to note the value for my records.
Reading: 110 km/h
